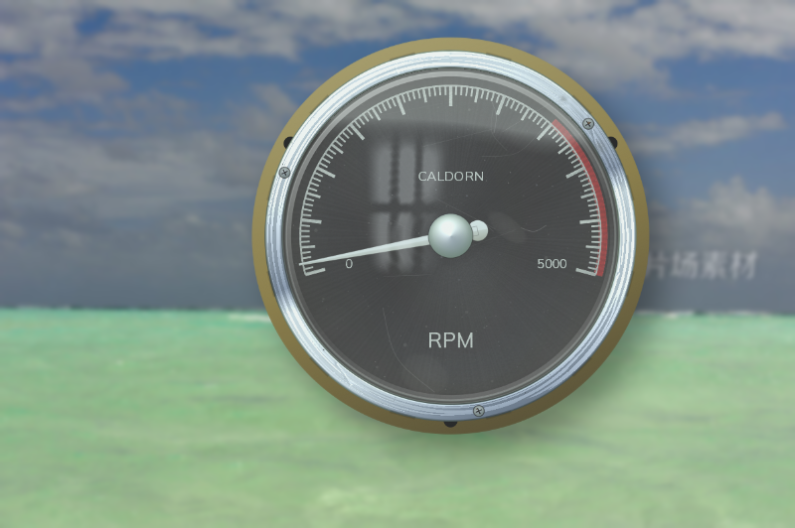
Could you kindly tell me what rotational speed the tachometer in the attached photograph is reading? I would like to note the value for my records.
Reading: 100 rpm
